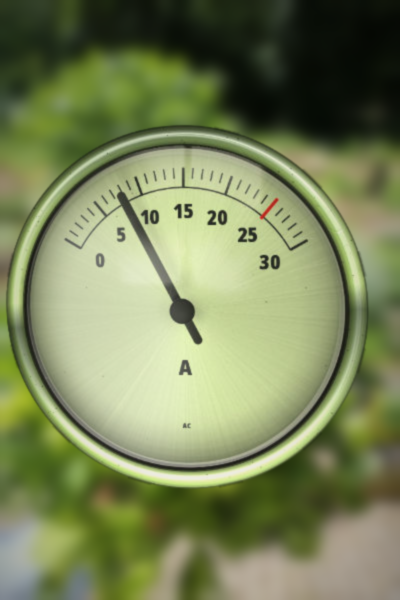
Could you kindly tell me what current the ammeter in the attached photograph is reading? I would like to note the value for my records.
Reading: 8 A
